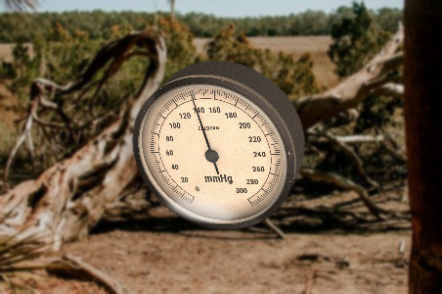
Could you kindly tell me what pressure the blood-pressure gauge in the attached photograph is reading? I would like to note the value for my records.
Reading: 140 mmHg
